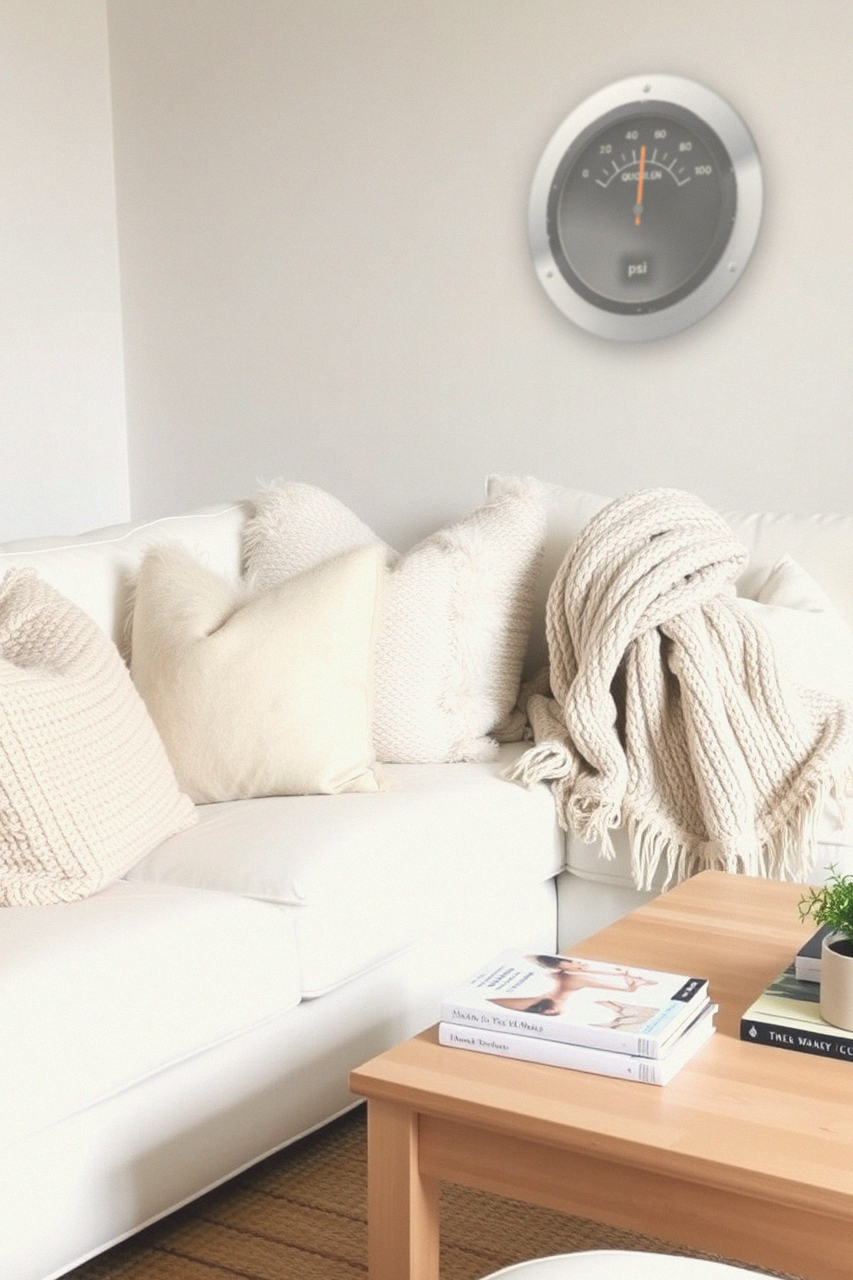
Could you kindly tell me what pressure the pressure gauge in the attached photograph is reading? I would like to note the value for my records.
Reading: 50 psi
